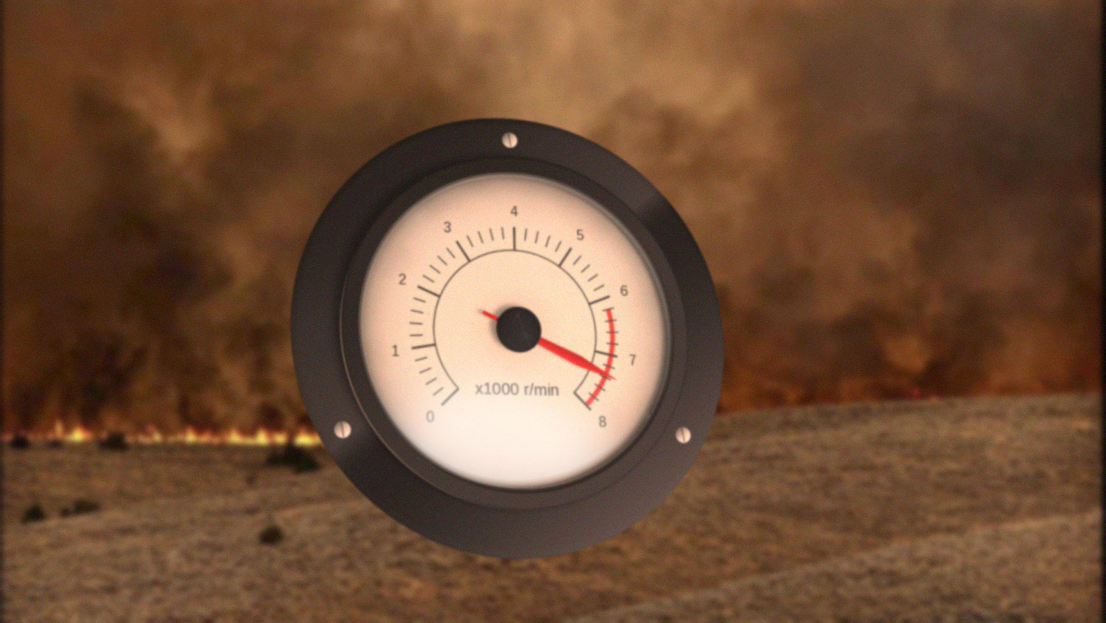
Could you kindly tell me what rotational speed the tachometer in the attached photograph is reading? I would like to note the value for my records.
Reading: 7400 rpm
